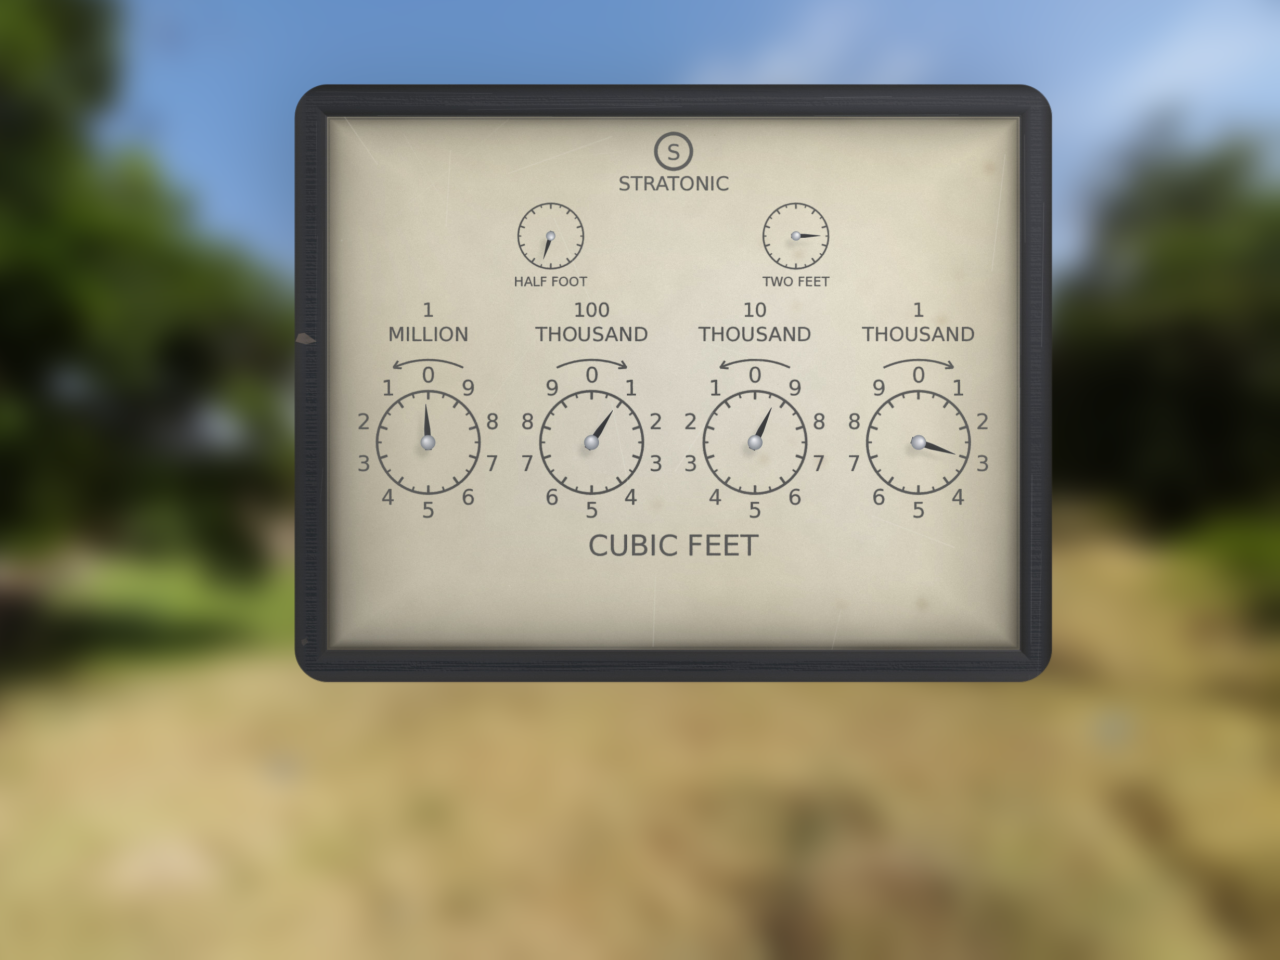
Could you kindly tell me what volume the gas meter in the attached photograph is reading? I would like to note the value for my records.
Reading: 9300 ft³
